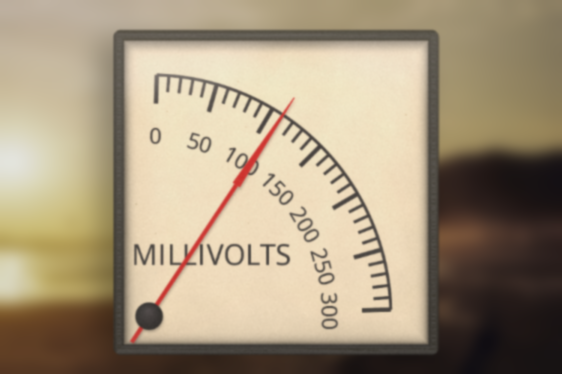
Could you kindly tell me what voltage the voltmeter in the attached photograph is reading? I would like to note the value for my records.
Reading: 110 mV
